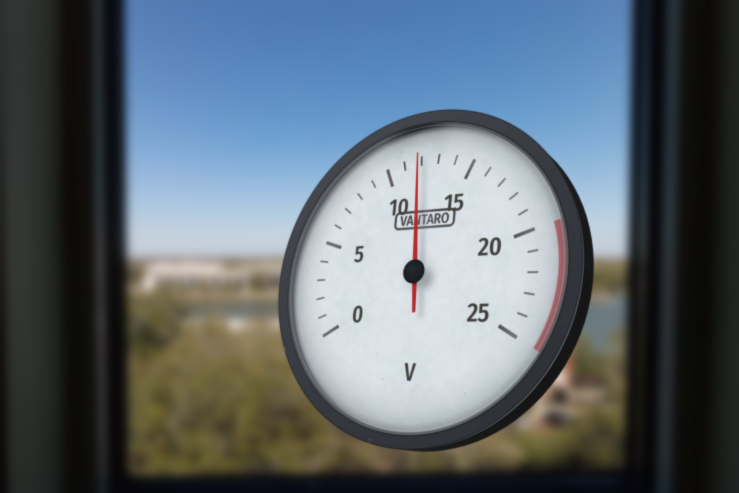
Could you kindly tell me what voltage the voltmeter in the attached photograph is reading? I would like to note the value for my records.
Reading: 12 V
